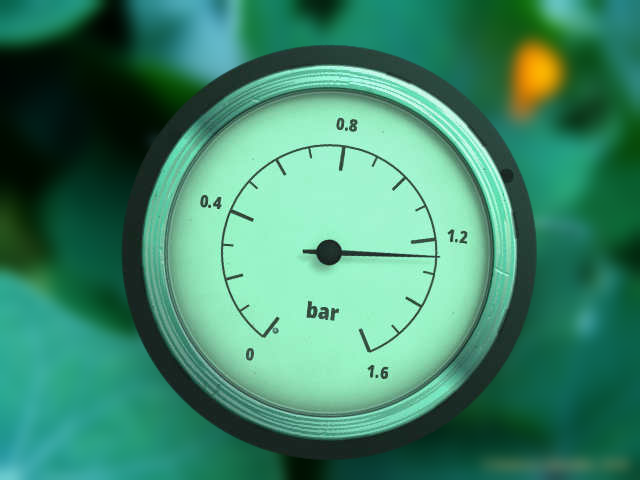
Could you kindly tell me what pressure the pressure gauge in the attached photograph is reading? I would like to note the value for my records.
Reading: 1.25 bar
